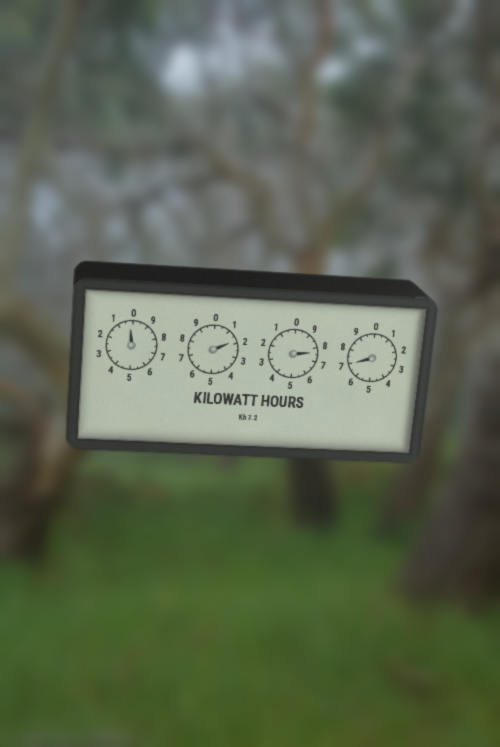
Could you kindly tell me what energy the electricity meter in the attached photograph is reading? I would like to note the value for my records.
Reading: 177 kWh
